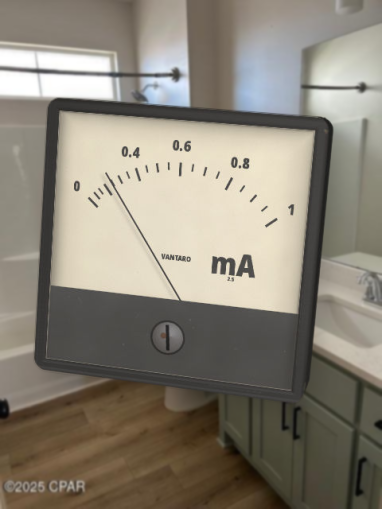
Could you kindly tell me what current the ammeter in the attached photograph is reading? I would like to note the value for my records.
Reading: 0.25 mA
